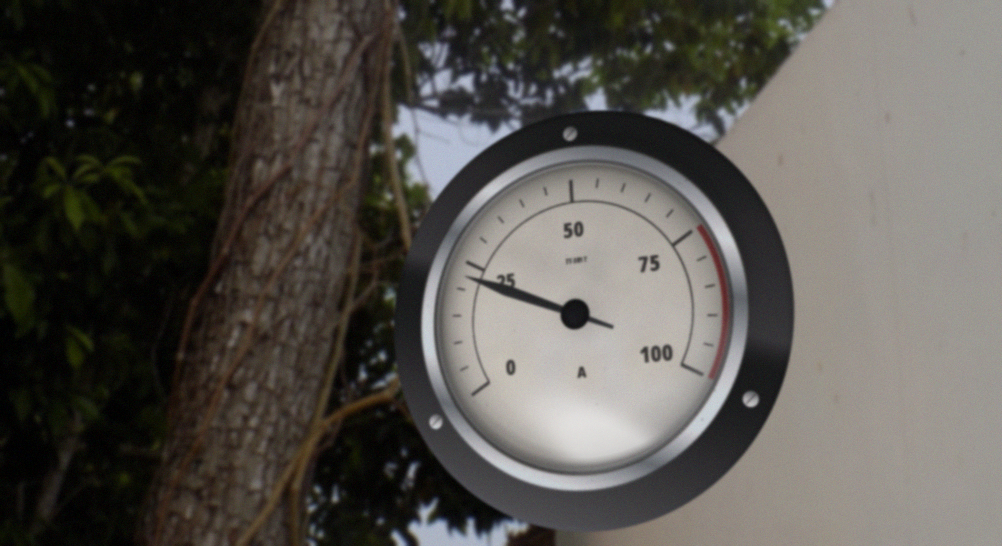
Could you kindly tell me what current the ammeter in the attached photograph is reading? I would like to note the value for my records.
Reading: 22.5 A
